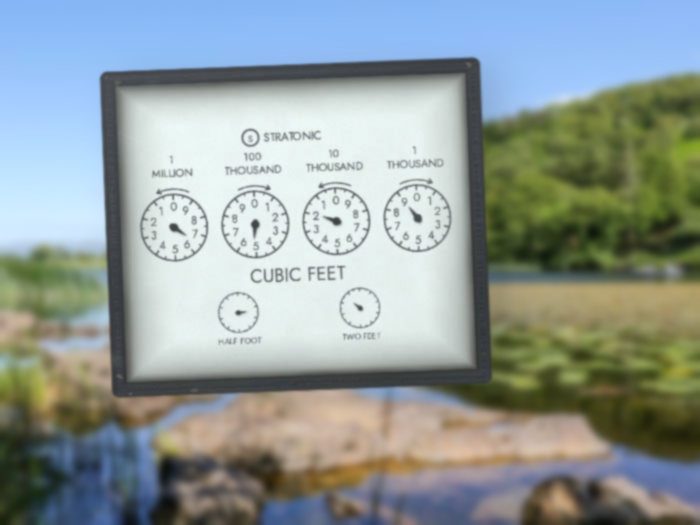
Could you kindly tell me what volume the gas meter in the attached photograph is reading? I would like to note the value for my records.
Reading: 651900 ft³
